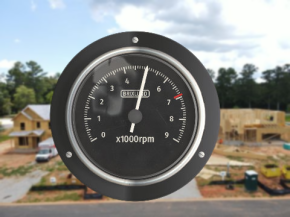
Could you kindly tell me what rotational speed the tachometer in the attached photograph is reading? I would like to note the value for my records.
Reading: 5000 rpm
